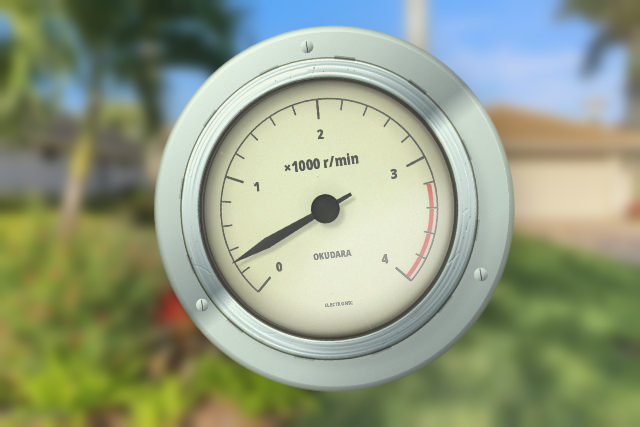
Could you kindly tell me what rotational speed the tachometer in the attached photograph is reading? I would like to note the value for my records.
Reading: 300 rpm
